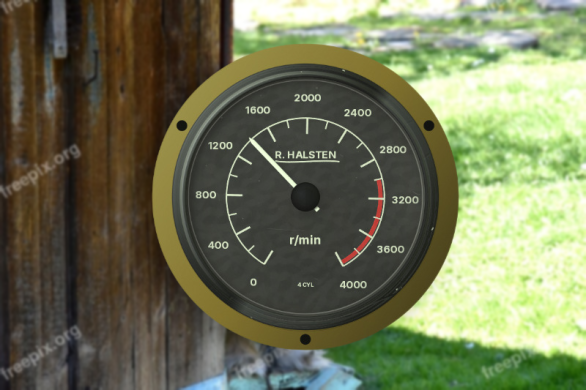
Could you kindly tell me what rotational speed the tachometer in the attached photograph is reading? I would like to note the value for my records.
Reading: 1400 rpm
